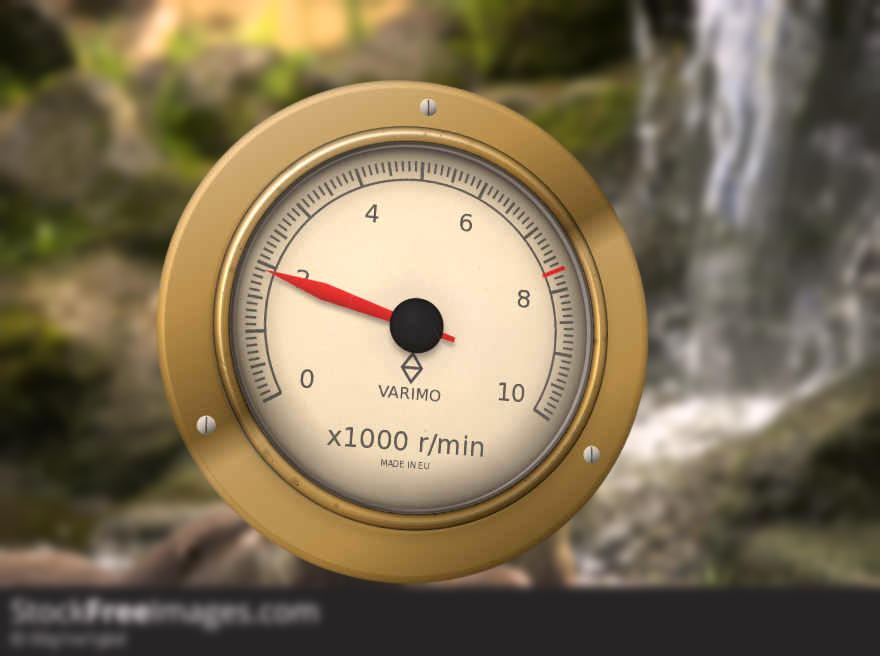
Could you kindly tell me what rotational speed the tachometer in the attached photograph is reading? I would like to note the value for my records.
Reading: 1900 rpm
